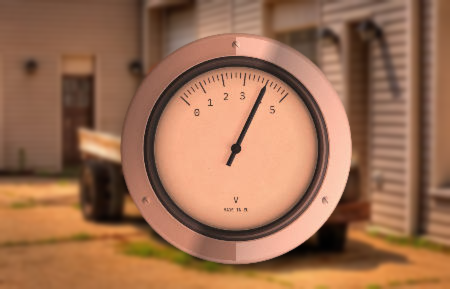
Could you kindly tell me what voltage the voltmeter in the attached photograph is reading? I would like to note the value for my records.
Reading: 4 V
